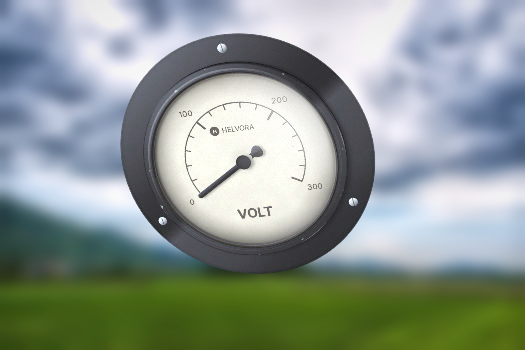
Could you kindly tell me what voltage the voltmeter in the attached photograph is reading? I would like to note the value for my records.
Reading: 0 V
